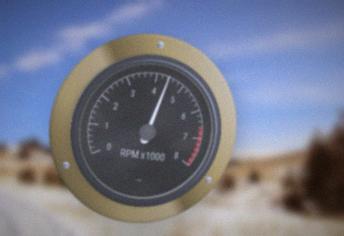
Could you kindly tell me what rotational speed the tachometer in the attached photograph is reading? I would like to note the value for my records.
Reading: 4400 rpm
